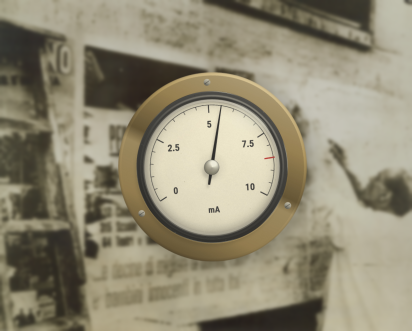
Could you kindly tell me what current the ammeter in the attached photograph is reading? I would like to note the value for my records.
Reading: 5.5 mA
